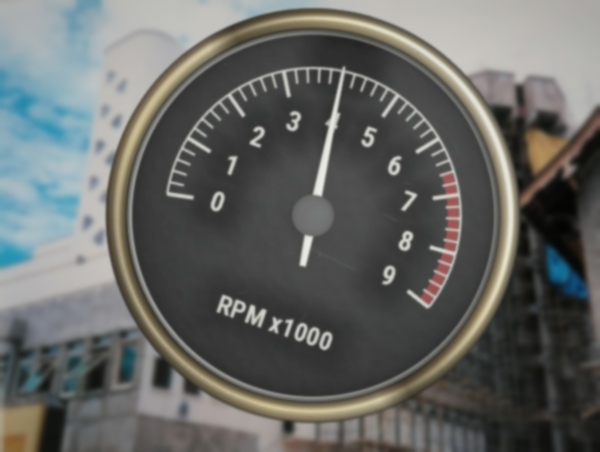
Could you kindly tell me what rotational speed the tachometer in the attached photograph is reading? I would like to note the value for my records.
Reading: 4000 rpm
